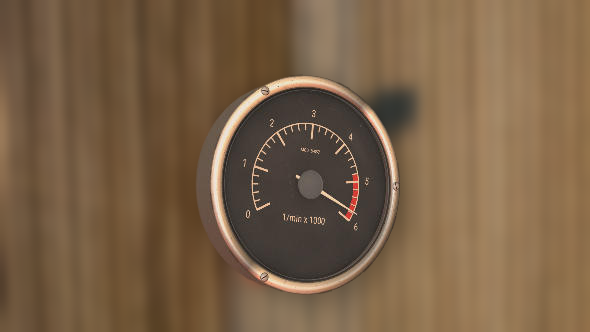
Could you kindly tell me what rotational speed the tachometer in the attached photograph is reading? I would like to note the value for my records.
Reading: 5800 rpm
